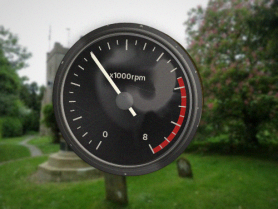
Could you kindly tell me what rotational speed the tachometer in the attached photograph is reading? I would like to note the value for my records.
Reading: 3000 rpm
